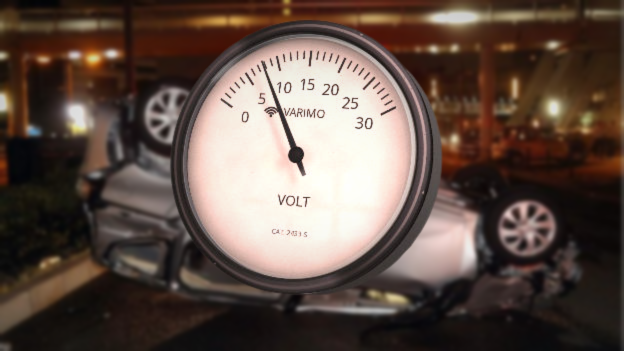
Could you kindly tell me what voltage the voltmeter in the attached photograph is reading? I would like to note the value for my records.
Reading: 8 V
